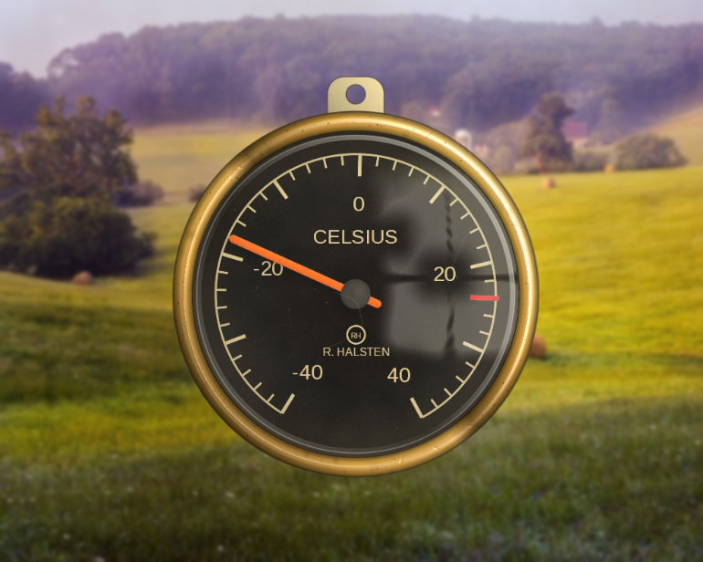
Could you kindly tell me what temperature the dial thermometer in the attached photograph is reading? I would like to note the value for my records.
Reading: -18 °C
